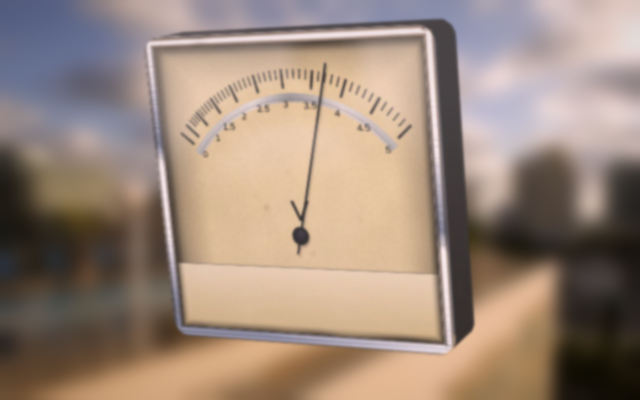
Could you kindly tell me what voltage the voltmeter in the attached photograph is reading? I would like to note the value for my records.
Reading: 3.7 V
